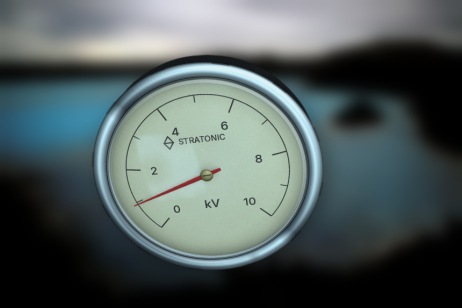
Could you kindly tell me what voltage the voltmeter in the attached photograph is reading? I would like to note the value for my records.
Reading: 1 kV
